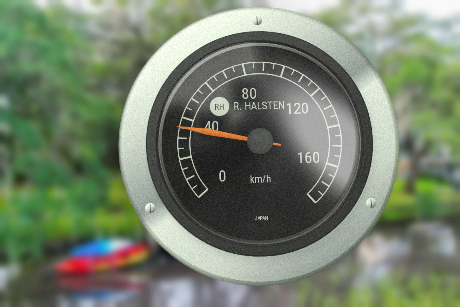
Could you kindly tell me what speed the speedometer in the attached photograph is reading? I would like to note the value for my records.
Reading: 35 km/h
